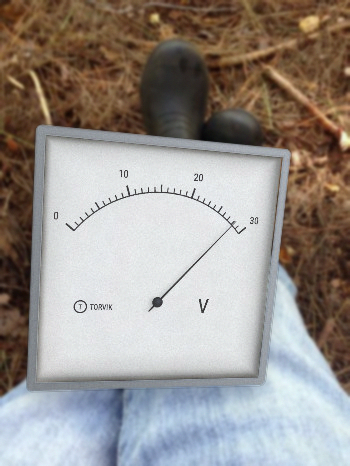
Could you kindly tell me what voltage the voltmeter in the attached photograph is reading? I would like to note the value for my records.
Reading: 28 V
